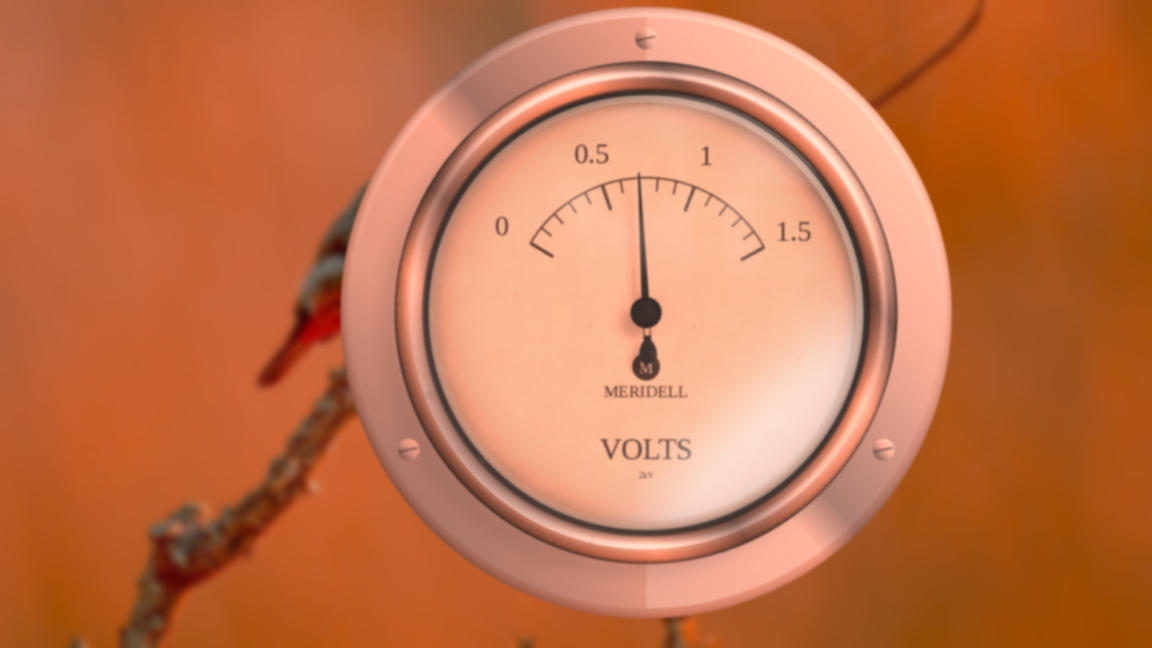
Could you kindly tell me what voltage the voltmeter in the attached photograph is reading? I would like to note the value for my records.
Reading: 0.7 V
